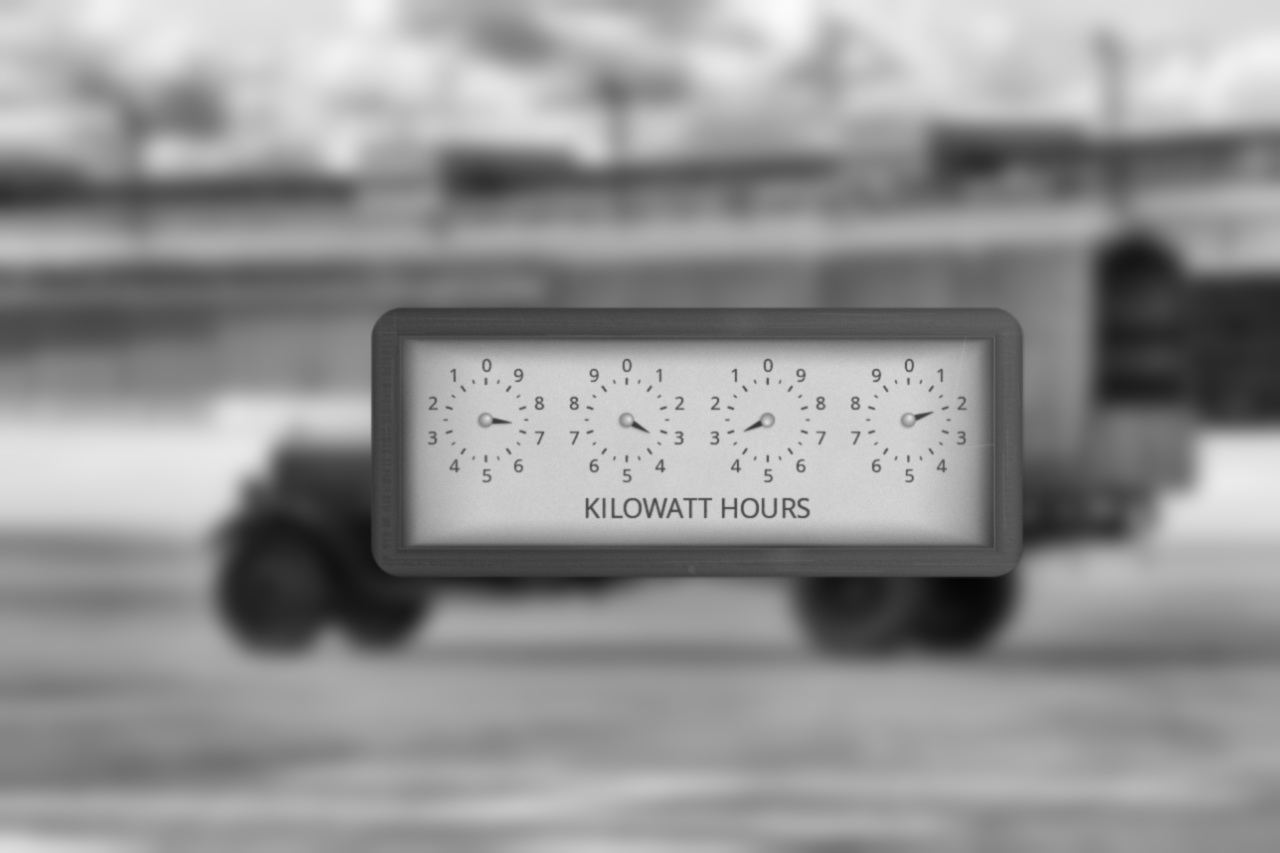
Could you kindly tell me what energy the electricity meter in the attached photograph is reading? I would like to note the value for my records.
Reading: 7332 kWh
